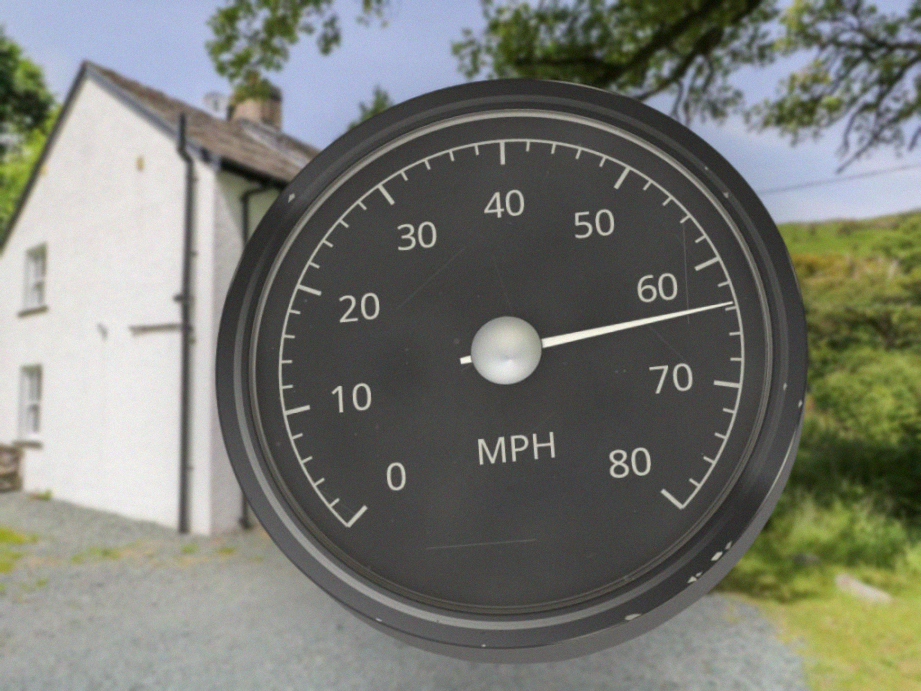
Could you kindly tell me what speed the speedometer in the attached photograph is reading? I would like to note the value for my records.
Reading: 64 mph
